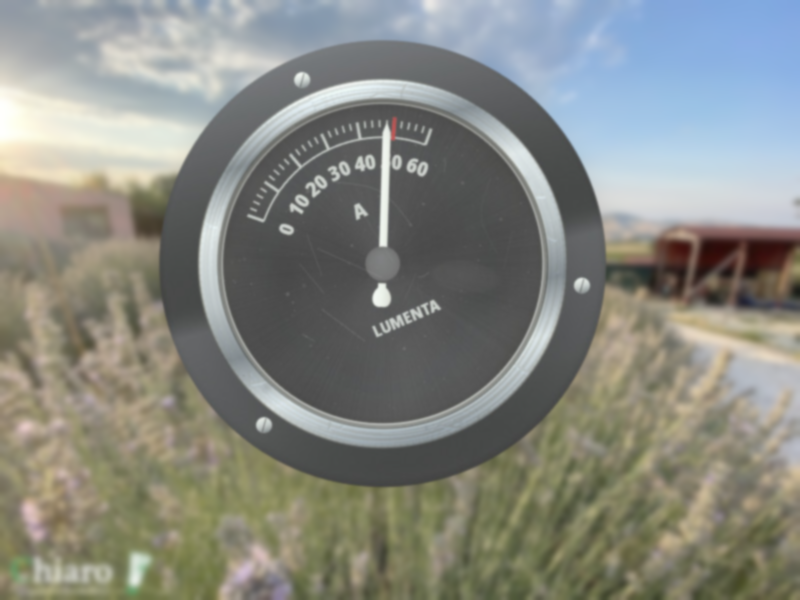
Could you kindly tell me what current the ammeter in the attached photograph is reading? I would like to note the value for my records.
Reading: 48 A
